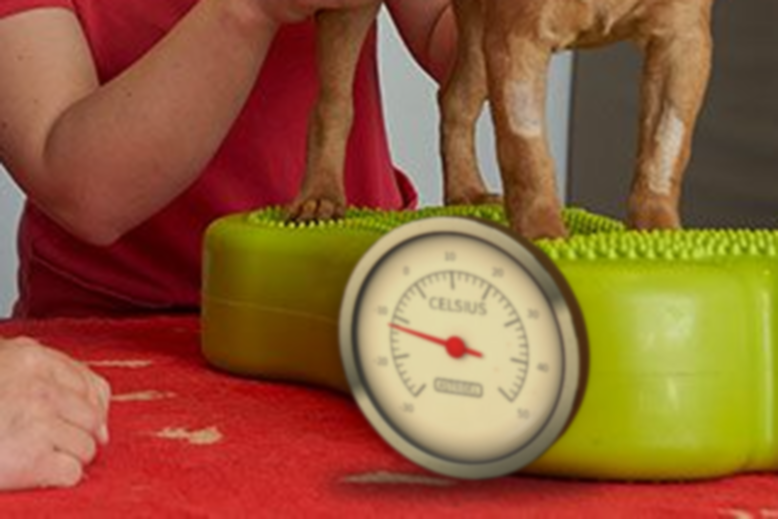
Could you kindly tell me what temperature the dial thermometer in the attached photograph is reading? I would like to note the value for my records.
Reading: -12 °C
